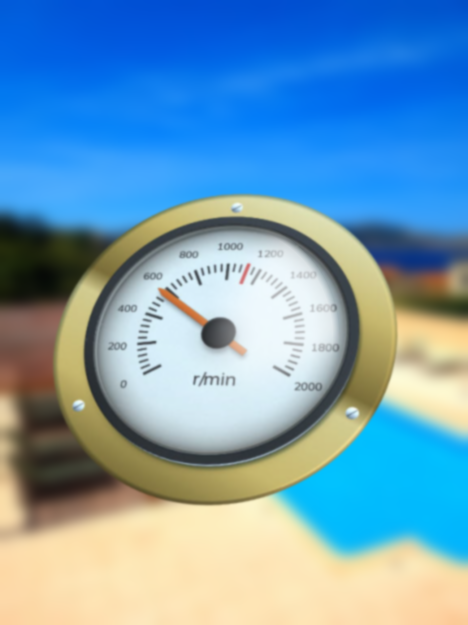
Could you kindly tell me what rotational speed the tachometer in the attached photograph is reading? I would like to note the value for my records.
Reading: 560 rpm
